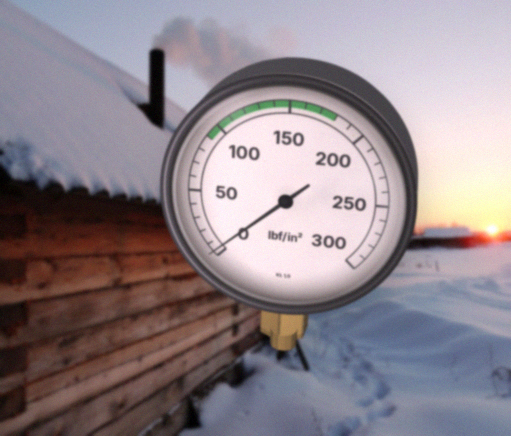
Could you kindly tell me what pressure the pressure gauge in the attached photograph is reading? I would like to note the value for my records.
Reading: 5 psi
